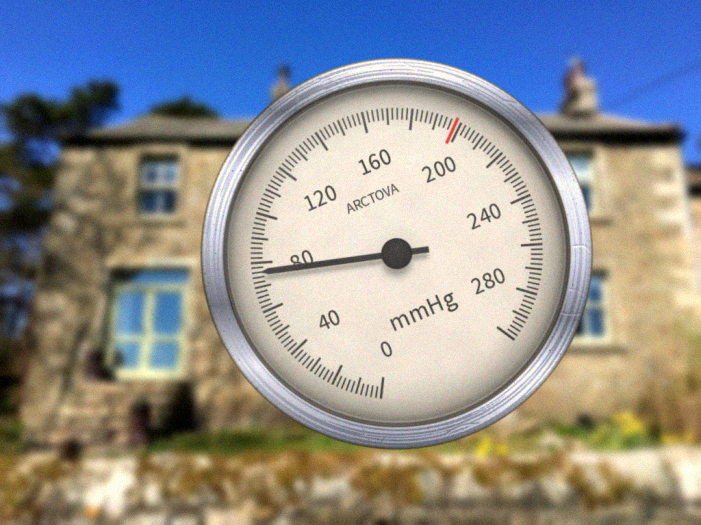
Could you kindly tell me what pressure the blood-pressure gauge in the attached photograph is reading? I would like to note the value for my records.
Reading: 76 mmHg
